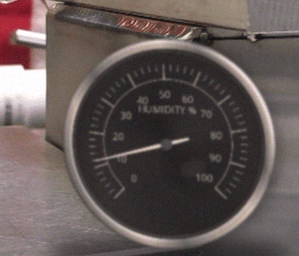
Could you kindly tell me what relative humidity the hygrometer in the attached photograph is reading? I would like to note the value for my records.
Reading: 12 %
